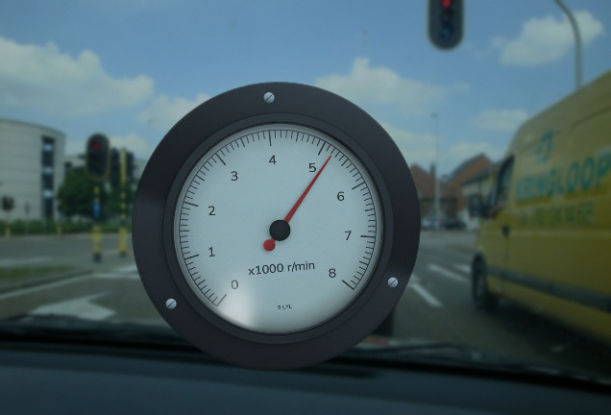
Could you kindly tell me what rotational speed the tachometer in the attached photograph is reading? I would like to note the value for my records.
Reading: 5200 rpm
